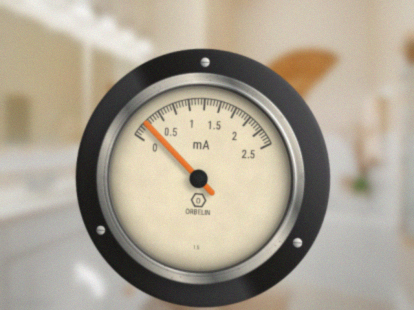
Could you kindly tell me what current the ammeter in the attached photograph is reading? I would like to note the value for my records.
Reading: 0.25 mA
